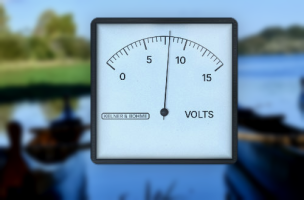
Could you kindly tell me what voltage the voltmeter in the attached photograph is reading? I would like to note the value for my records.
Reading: 8 V
